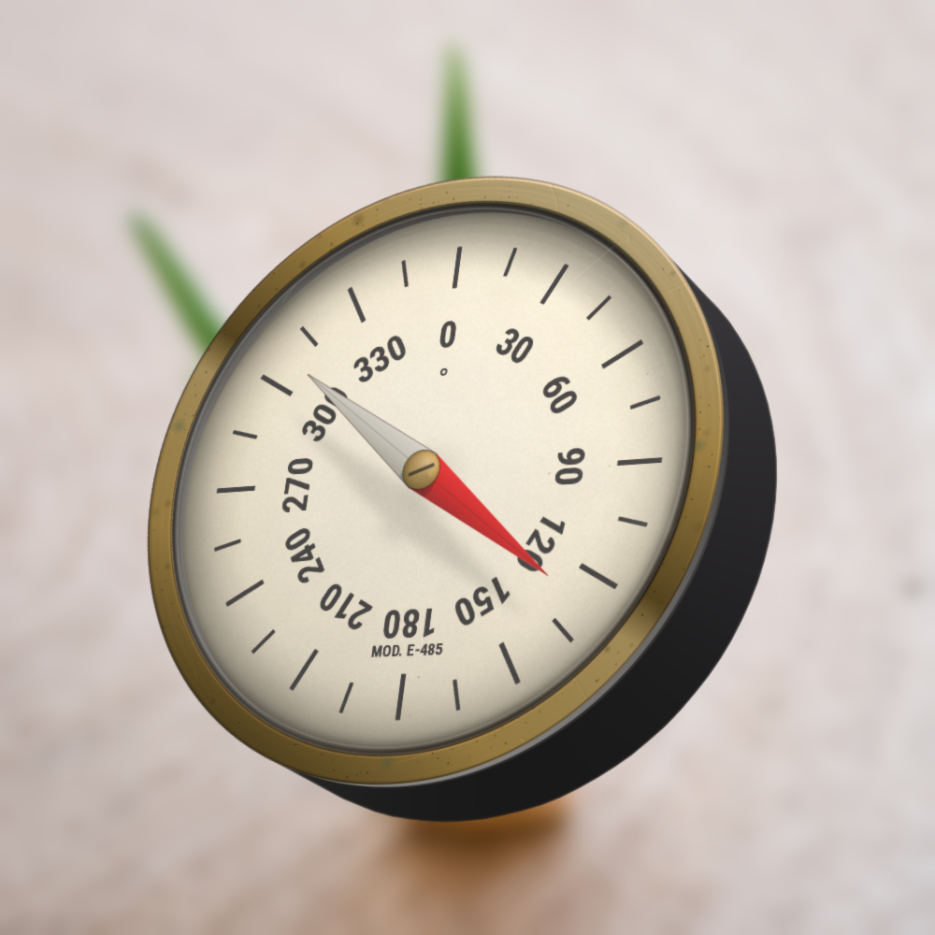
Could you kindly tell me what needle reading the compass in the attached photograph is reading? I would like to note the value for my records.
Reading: 127.5 °
